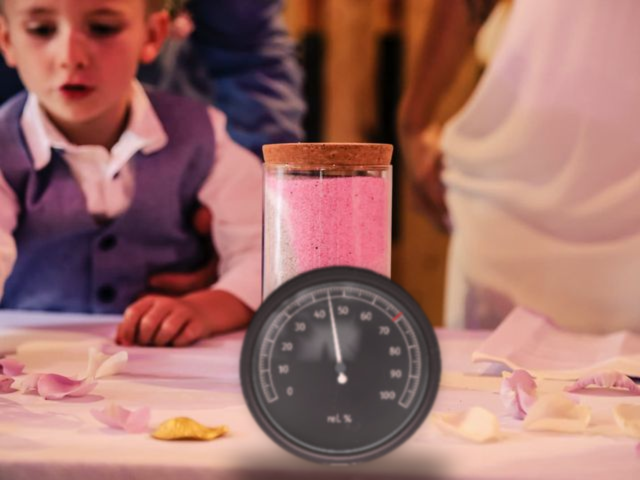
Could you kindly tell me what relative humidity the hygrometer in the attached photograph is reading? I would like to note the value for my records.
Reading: 45 %
